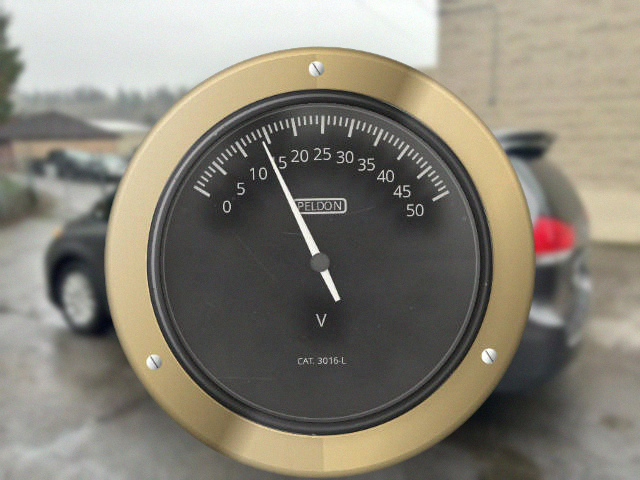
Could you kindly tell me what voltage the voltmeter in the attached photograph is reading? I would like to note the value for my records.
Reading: 14 V
